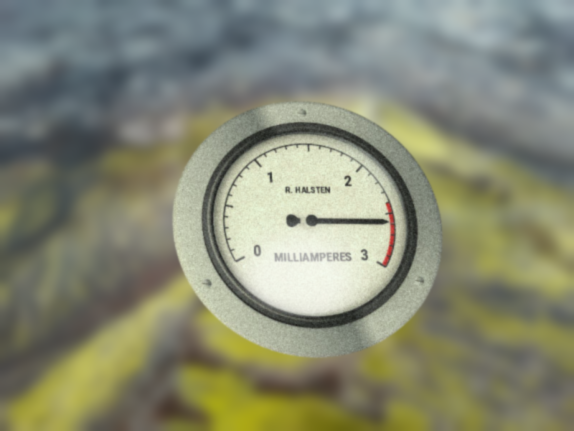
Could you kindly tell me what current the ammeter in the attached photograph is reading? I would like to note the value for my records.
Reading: 2.6 mA
